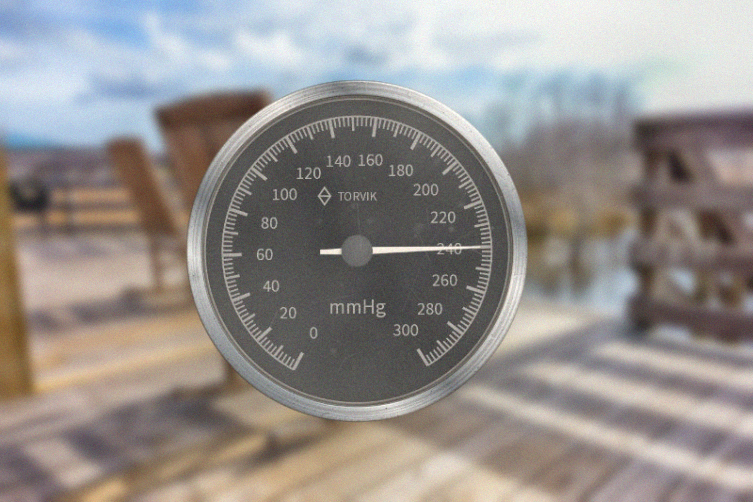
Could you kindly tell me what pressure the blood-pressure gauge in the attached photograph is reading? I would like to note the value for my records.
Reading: 240 mmHg
